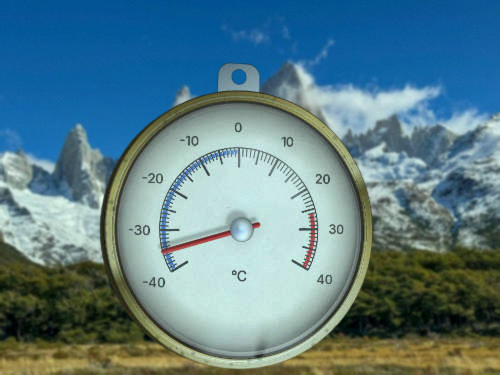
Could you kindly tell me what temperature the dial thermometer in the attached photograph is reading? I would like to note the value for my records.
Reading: -35 °C
